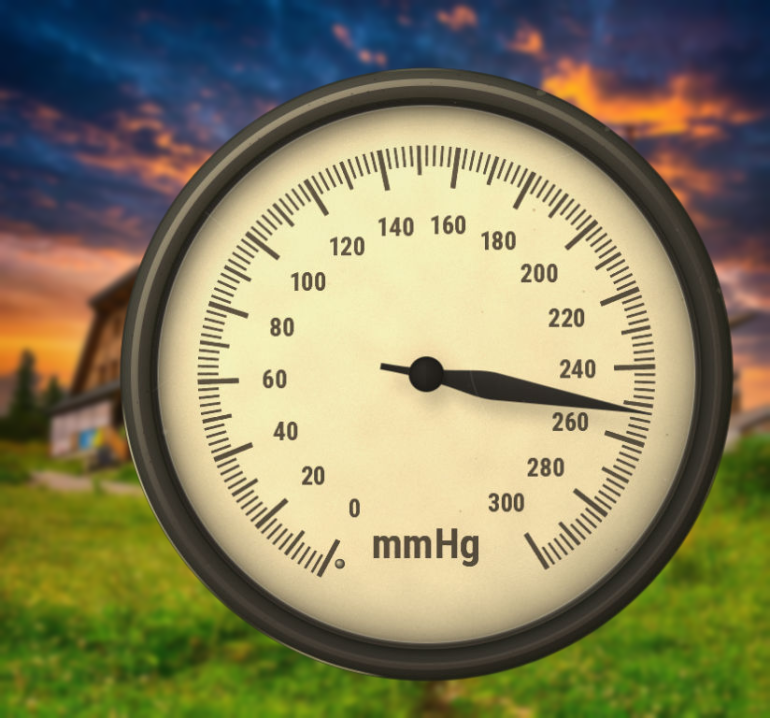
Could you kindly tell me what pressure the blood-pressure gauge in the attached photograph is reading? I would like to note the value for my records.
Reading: 252 mmHg
